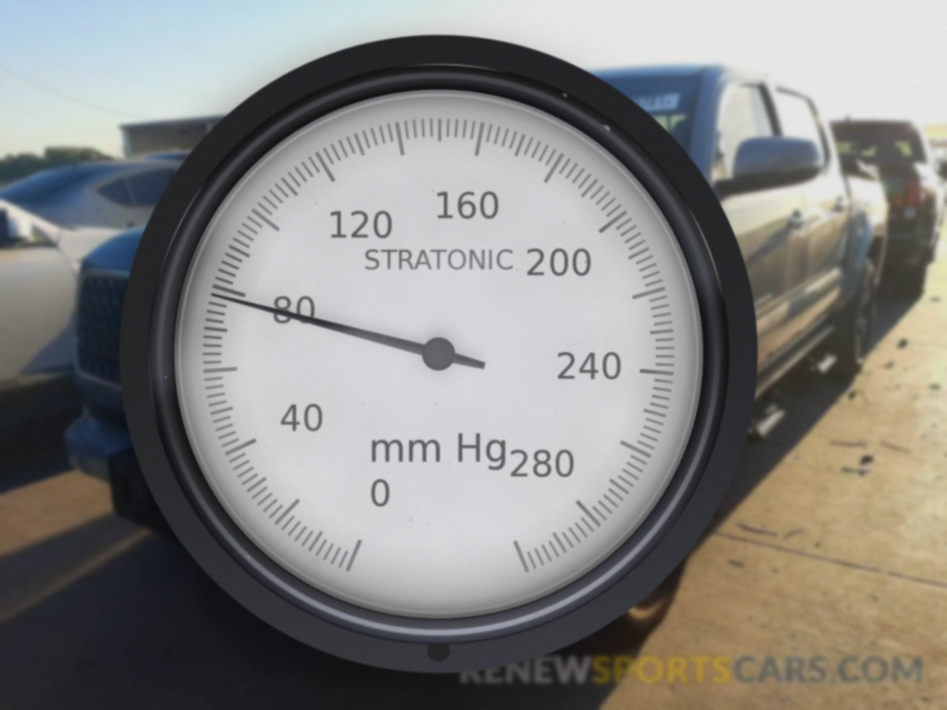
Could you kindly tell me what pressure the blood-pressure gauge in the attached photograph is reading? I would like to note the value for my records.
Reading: 78 mmHg
